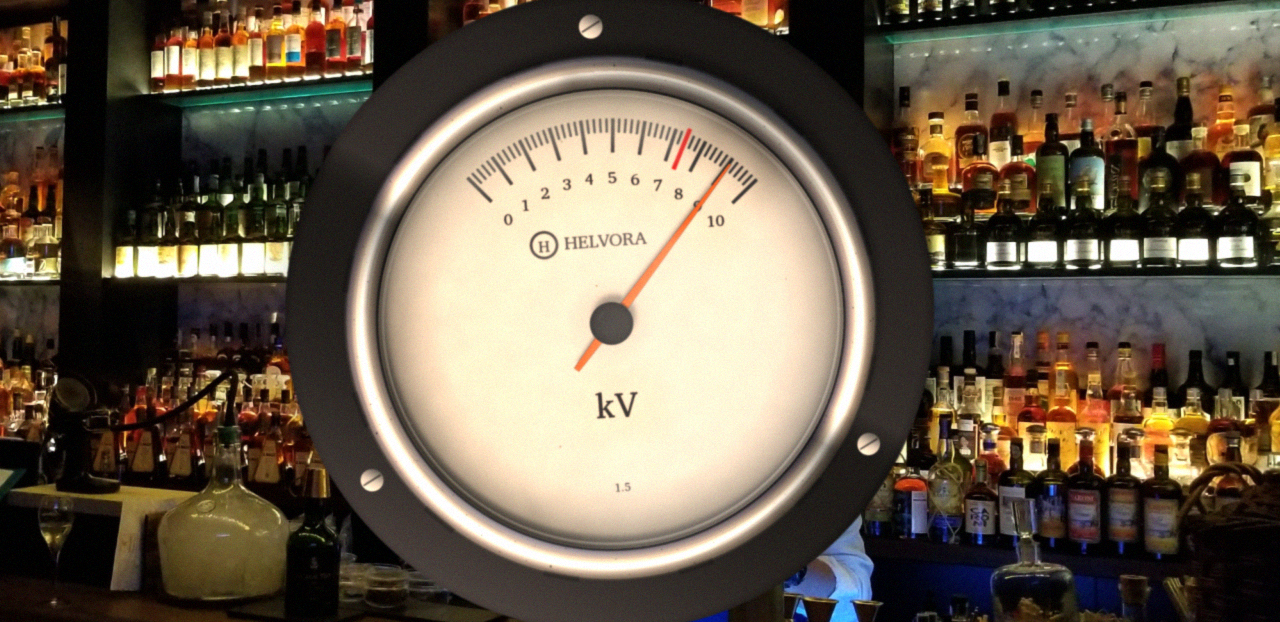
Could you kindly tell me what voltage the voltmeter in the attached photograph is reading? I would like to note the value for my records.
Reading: 9 kV
